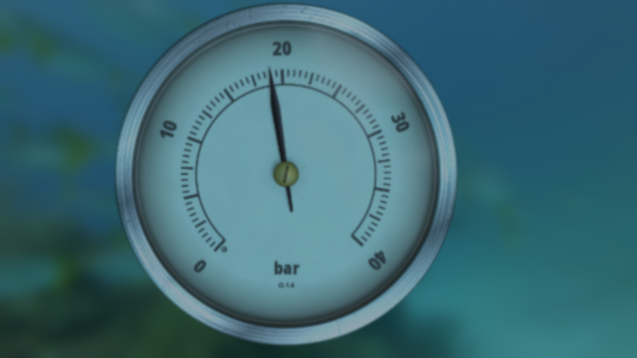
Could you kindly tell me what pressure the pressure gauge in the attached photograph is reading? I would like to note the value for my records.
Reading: 19 bar
